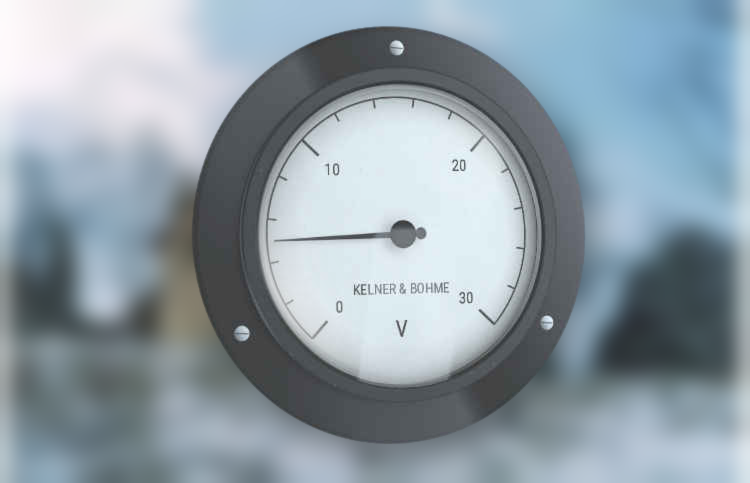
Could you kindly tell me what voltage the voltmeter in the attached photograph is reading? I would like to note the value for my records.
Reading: 5 V
